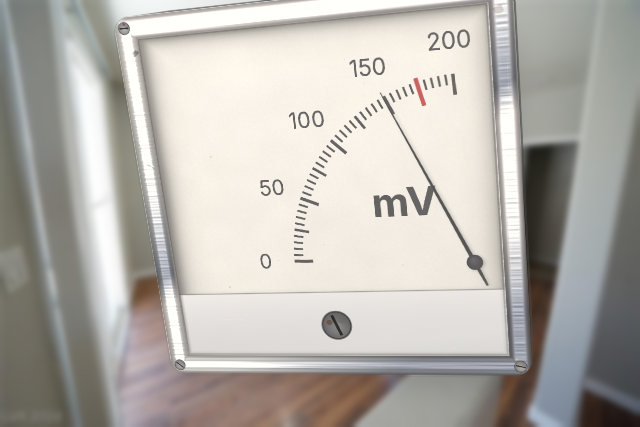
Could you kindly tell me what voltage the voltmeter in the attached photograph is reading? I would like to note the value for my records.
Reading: 150 mV
